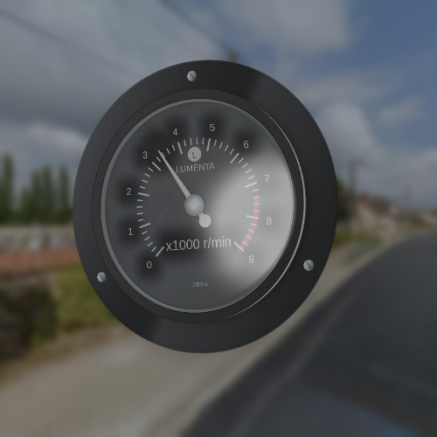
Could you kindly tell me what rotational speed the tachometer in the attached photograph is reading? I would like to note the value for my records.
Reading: 3400 rpm
